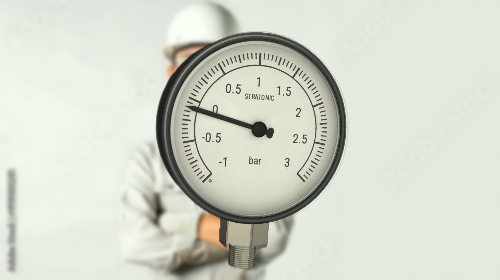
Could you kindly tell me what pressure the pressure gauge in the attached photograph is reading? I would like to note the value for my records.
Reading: -0.1 bar
